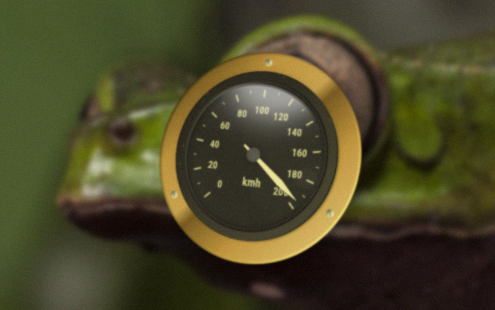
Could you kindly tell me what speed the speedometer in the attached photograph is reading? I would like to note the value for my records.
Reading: 195 km/h
